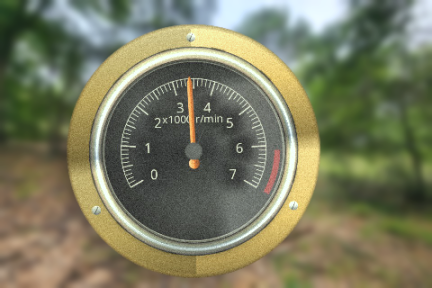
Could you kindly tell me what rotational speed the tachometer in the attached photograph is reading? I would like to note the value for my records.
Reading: 3400 rpm
